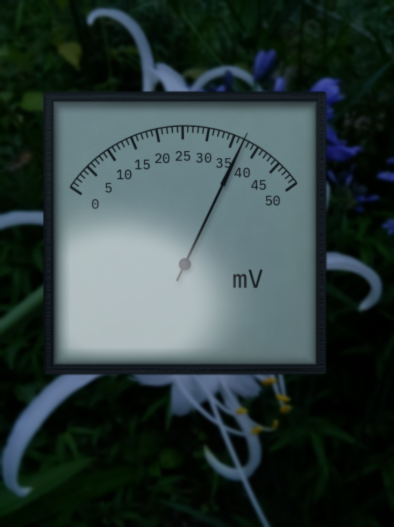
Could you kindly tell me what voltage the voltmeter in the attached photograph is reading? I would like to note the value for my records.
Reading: 37 mV
